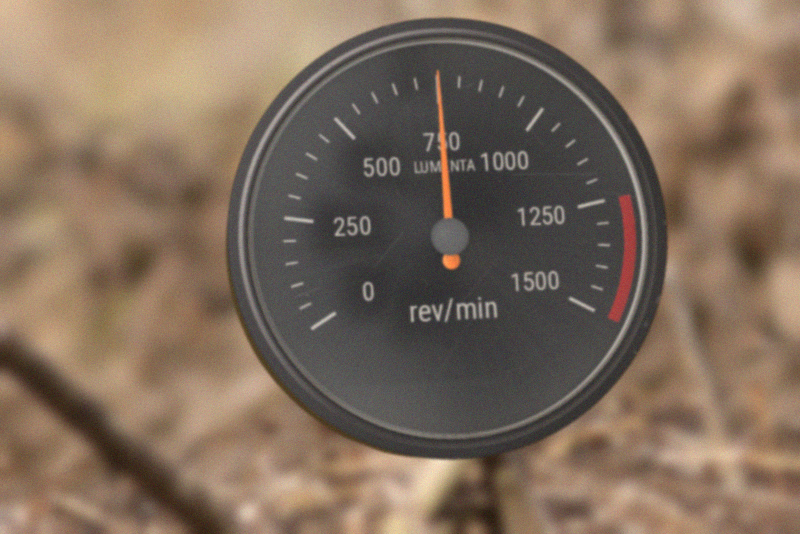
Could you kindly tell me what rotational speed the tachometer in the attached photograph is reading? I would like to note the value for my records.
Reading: 750 rpm
